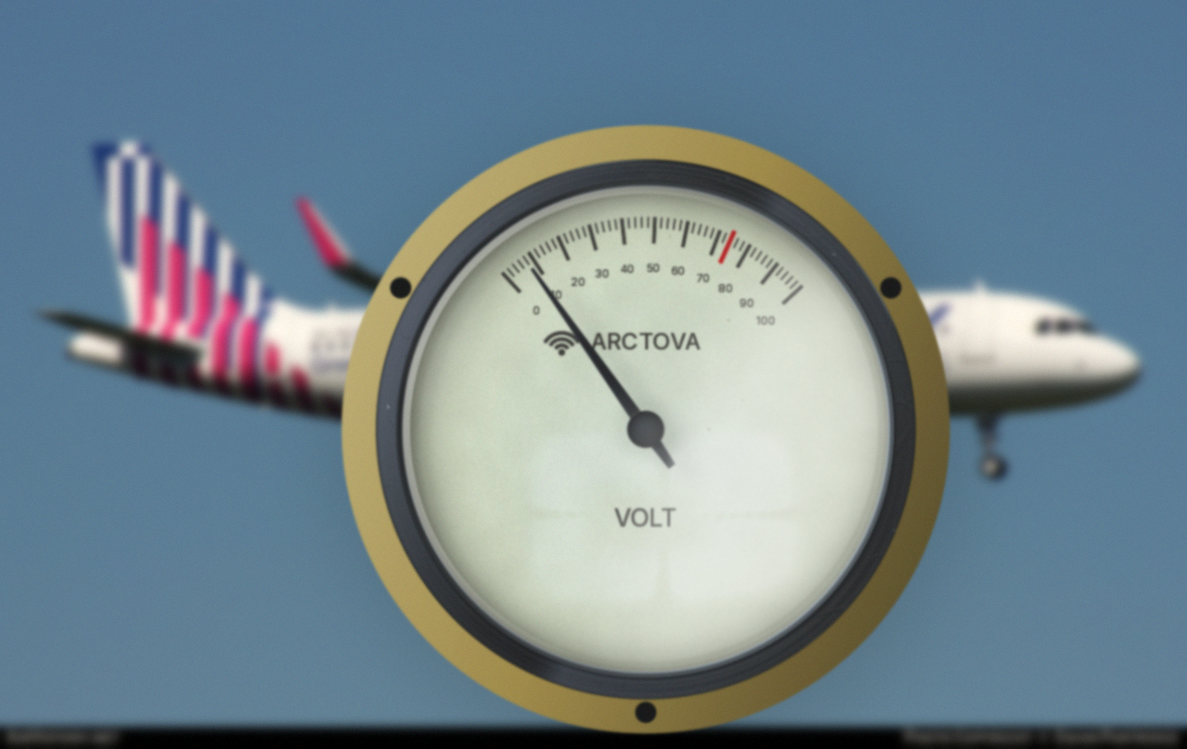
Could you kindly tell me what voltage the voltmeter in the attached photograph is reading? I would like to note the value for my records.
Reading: 8 V
